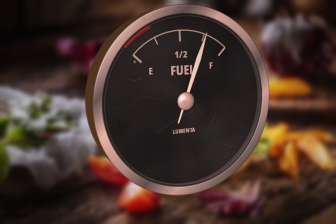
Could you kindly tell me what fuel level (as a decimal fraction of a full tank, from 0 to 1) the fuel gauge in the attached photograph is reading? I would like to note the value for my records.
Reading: 0.75
